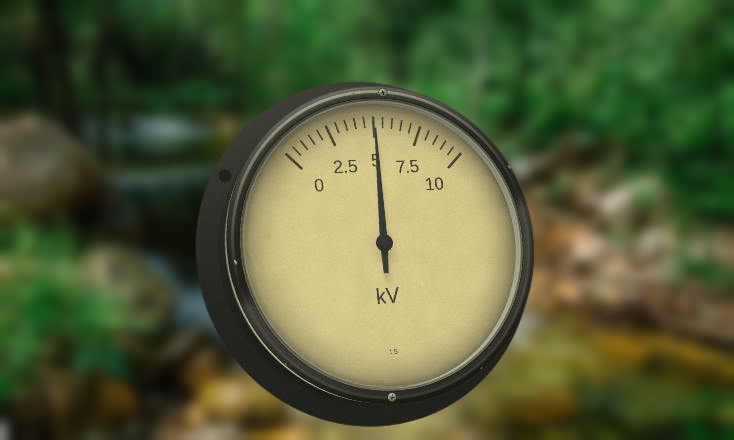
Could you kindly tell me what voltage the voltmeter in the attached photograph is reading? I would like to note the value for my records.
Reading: 5 kV
